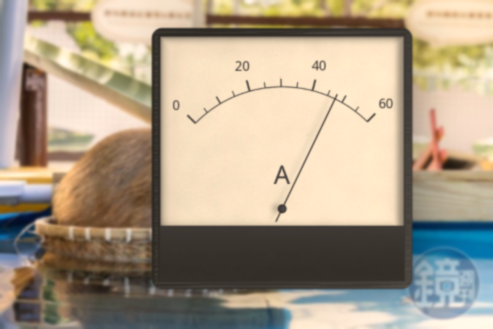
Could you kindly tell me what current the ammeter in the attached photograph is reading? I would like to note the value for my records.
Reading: 47.5 A
